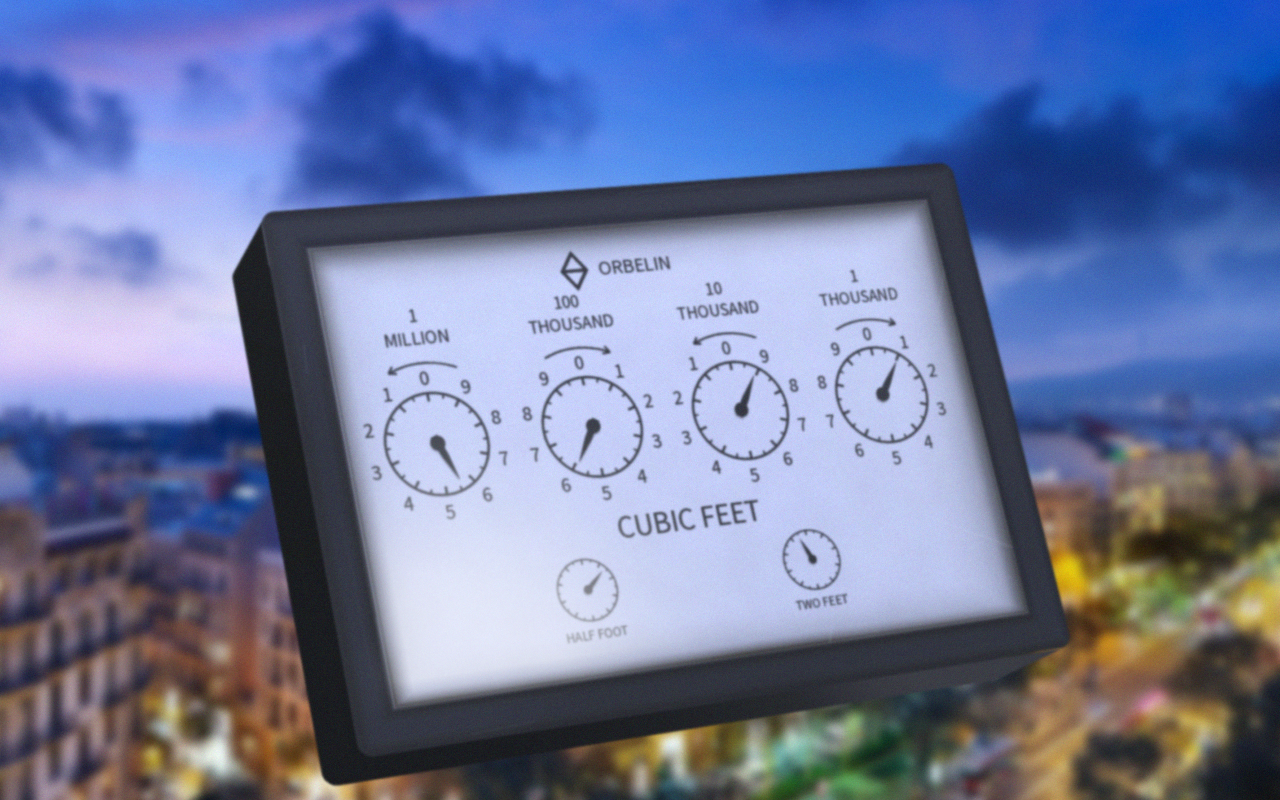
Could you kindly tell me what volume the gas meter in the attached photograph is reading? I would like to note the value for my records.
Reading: 559100 ft³
